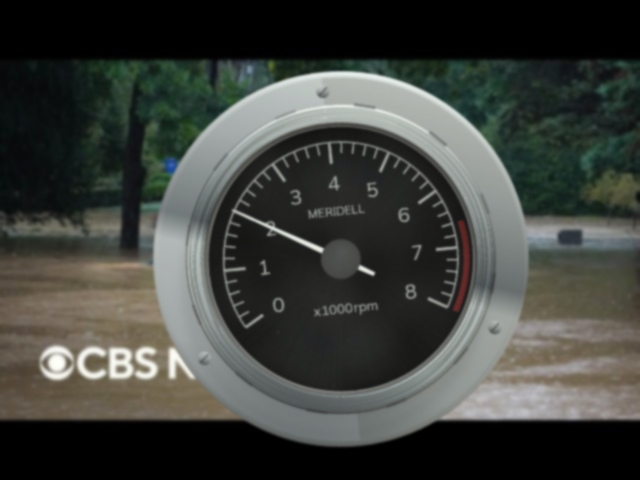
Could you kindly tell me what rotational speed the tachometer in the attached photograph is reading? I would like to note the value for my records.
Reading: 2000 rpm
